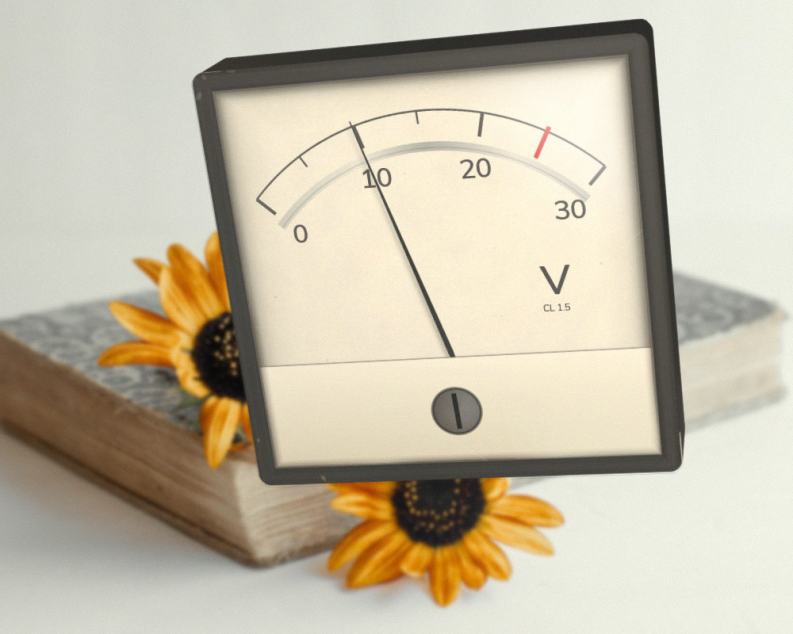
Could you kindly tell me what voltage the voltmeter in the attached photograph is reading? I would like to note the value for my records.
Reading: 10 V
